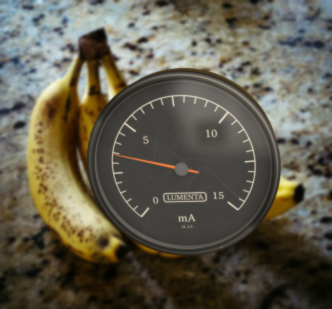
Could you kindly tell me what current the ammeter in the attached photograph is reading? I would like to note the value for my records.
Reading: 3.5 mA
